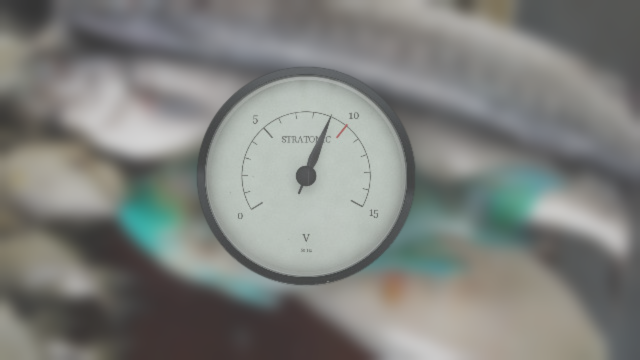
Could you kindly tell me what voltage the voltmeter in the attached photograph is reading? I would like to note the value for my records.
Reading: 9 V
